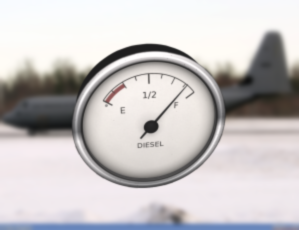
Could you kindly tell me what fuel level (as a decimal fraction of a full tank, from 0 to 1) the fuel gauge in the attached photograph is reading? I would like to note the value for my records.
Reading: 0.875
